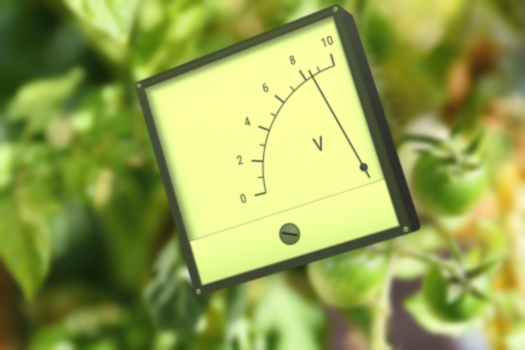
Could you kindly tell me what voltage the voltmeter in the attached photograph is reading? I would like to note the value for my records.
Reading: 8.5 V
